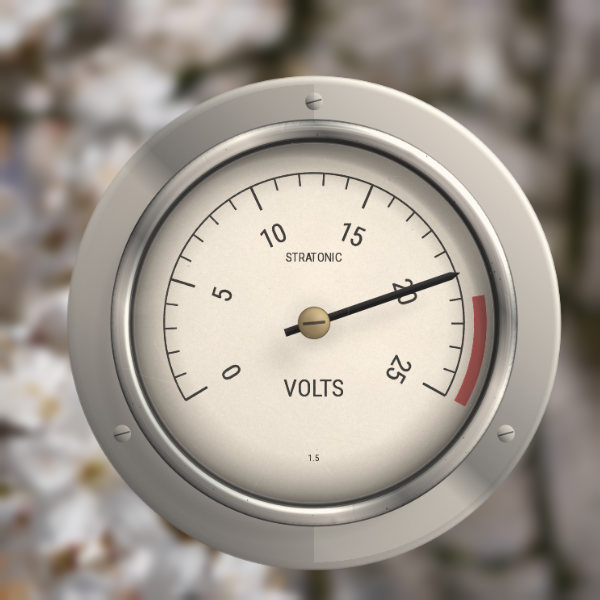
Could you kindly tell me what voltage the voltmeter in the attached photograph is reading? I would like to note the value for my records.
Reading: 20 V
